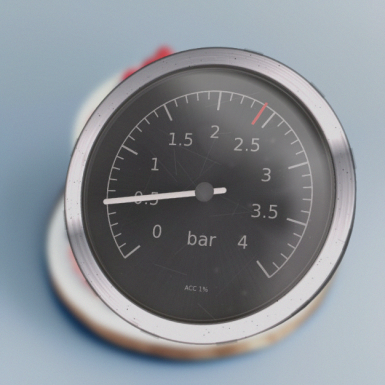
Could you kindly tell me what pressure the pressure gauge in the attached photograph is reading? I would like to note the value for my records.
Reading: 0.5 bar
